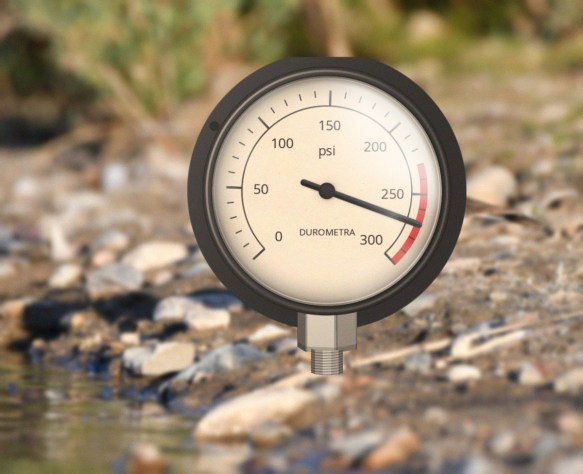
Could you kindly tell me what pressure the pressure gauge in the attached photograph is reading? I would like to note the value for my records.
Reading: 270 psi
